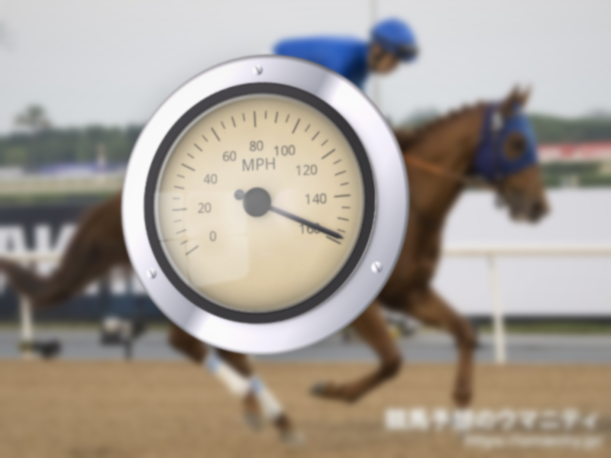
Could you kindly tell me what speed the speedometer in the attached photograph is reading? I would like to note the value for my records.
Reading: 157.5 mph
